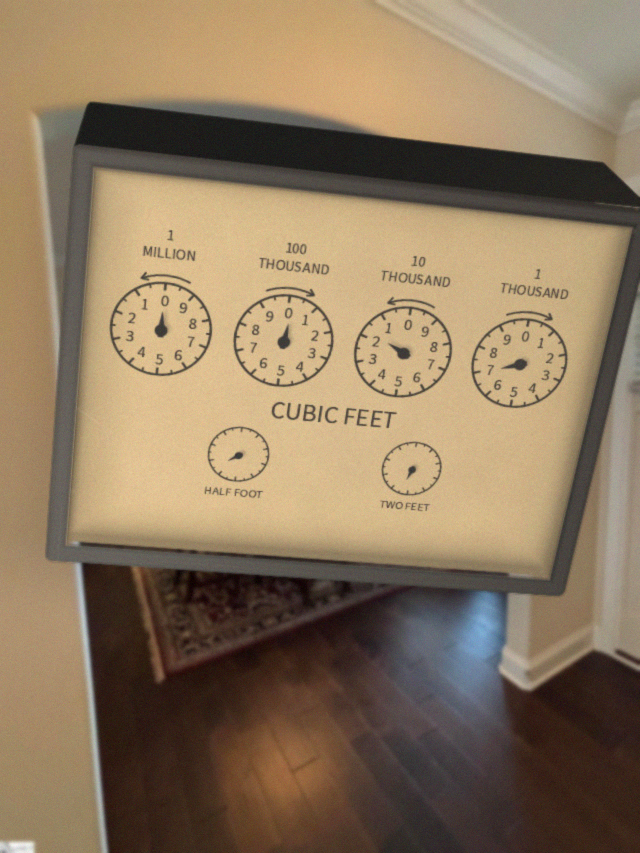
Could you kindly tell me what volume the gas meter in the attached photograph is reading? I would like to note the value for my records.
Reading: 1700 ft³
